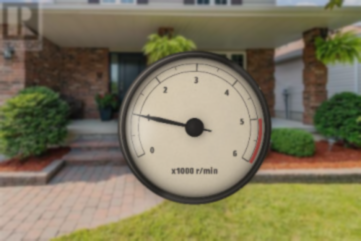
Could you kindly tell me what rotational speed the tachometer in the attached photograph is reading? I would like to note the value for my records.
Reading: 1000 rpm
